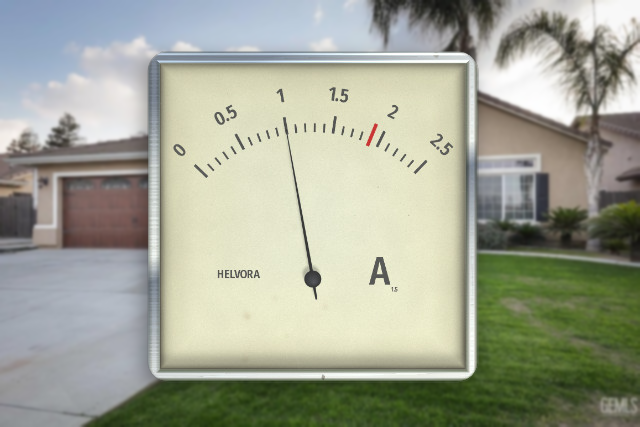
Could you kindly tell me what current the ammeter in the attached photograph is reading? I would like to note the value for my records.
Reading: 1 A
